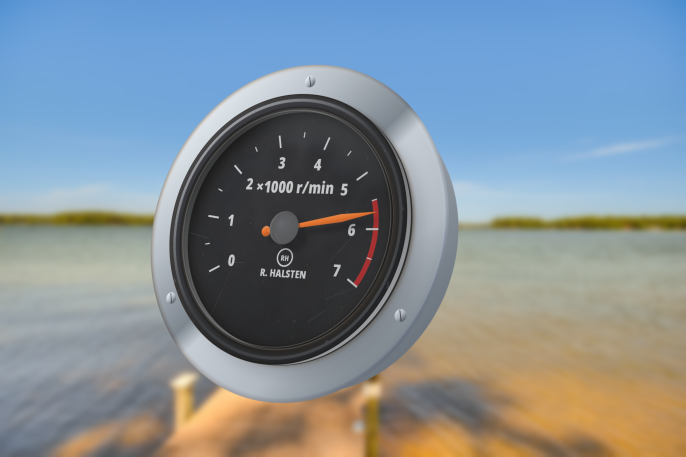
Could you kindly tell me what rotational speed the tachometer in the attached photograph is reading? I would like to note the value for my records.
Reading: 5750 rpm
